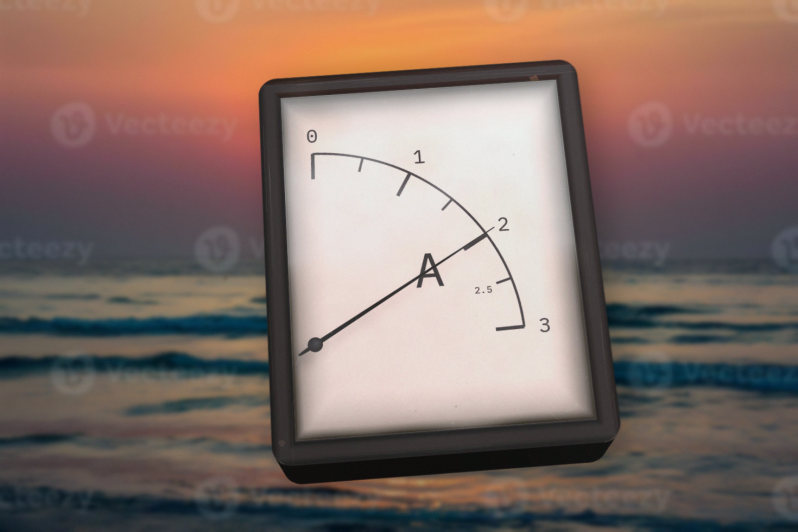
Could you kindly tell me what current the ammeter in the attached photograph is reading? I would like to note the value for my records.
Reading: 2 A
